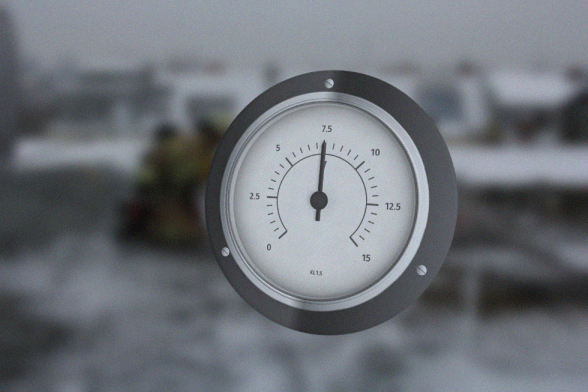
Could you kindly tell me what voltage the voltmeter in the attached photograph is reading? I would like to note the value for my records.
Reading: 7.5 V
